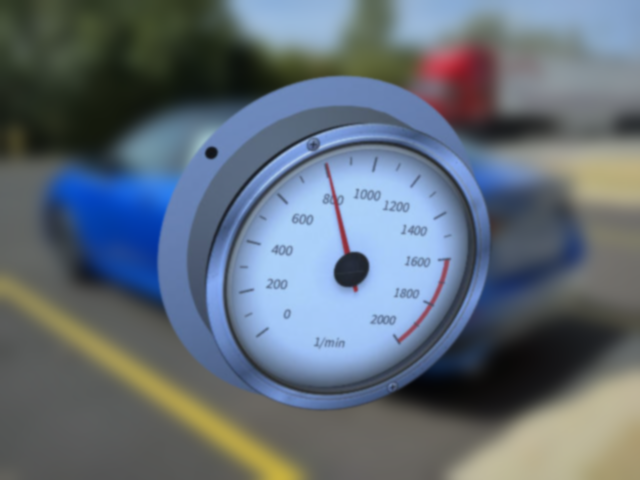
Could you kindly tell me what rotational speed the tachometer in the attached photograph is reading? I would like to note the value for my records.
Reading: 800 rpm
